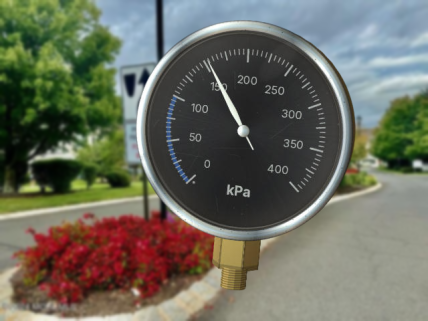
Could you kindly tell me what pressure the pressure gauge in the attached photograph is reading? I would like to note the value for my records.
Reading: 155 kPa
